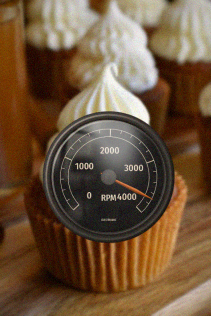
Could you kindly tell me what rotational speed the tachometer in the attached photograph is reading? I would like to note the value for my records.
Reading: 3700 rpm
